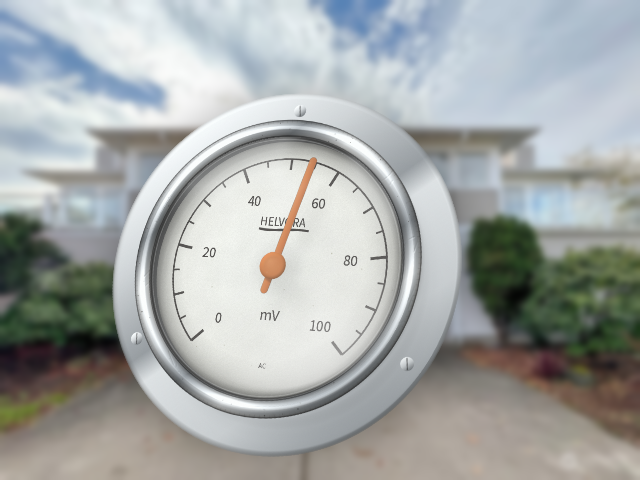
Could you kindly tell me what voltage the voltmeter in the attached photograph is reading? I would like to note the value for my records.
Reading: 55 mV
